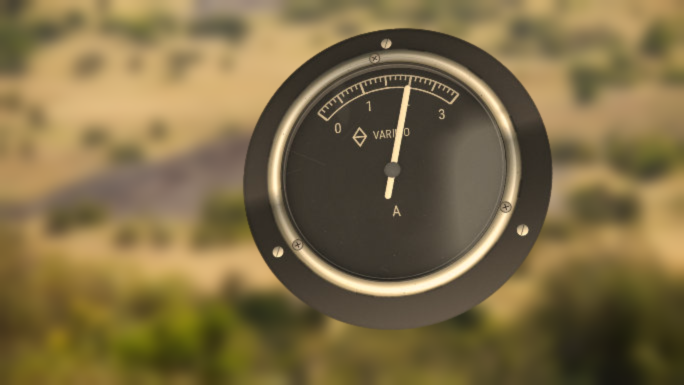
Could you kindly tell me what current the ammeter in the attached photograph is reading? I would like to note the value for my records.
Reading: 2 A
